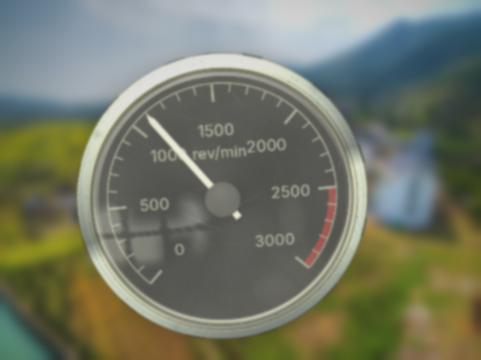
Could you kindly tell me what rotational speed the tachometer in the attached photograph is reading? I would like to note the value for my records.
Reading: 1100 rpm
